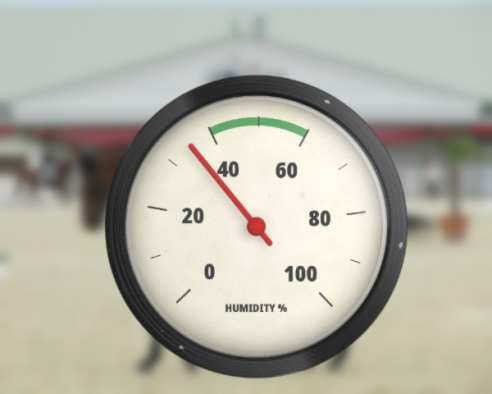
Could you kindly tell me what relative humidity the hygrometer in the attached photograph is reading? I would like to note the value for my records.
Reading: 35 %
